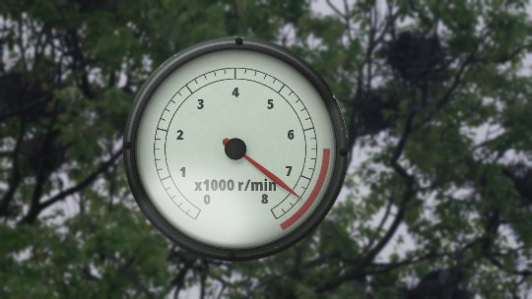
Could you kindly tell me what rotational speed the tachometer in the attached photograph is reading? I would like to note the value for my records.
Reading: 7400 rpm
